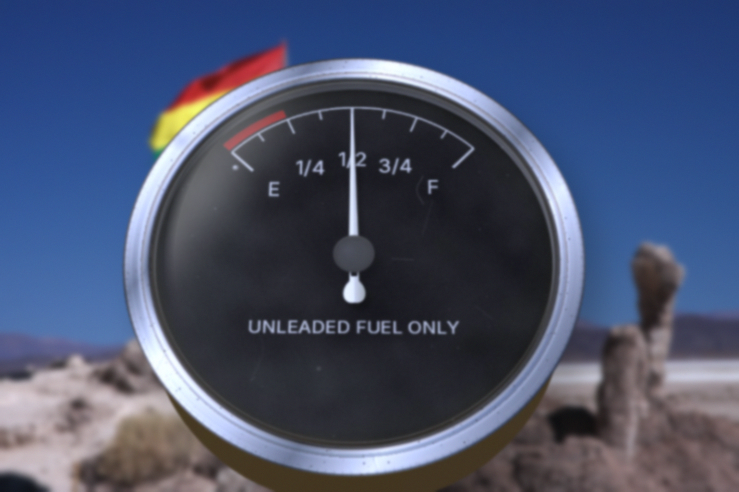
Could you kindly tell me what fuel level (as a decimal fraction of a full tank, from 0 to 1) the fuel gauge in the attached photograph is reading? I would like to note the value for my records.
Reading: 0.5
